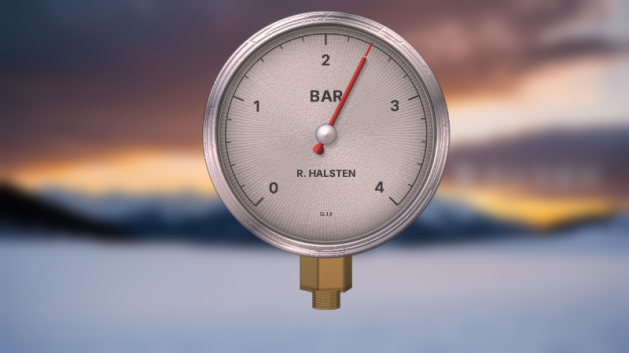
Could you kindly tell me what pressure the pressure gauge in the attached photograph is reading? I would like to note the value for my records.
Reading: 2.4 bar
